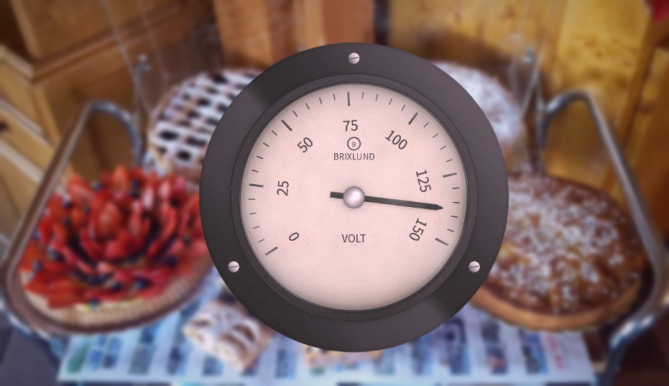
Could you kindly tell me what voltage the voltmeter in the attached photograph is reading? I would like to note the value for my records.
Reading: 137.5 V
